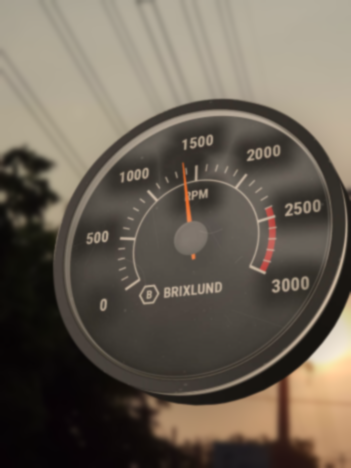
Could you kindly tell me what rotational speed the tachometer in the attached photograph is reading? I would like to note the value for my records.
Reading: 1400 rpm
